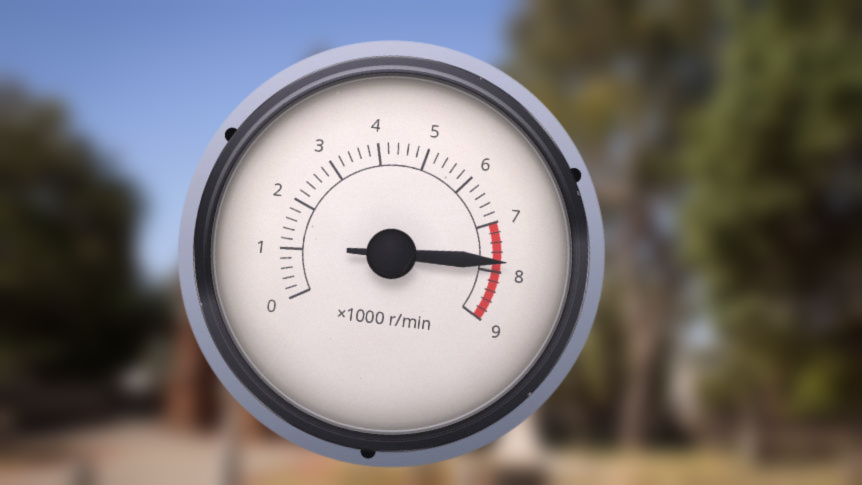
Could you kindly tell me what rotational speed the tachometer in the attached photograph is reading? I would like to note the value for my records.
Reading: 7800 rpm
